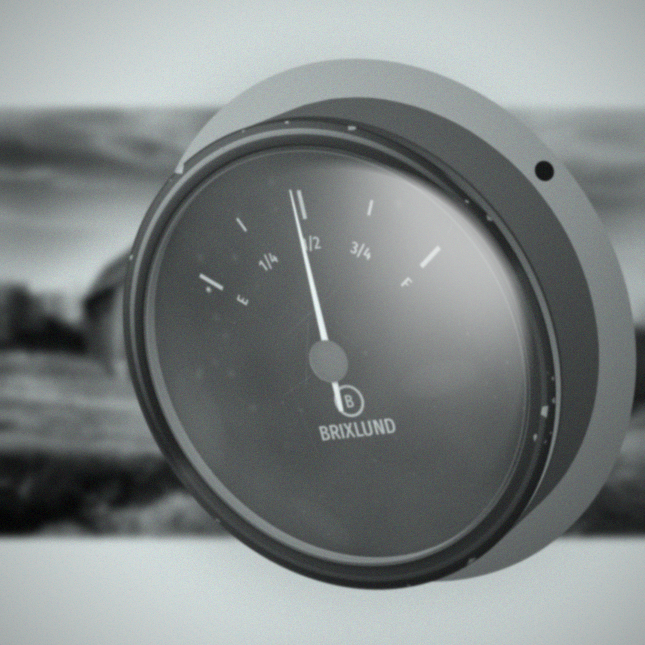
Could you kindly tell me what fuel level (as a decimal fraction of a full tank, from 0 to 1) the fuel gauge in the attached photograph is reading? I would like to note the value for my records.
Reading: 0.5
